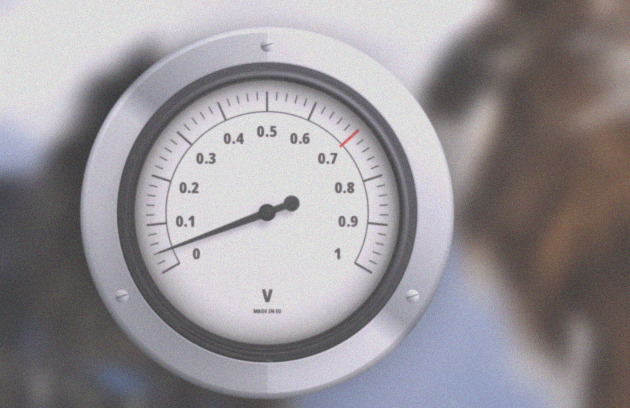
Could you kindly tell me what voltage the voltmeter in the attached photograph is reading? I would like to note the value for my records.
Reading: 0.04 V
